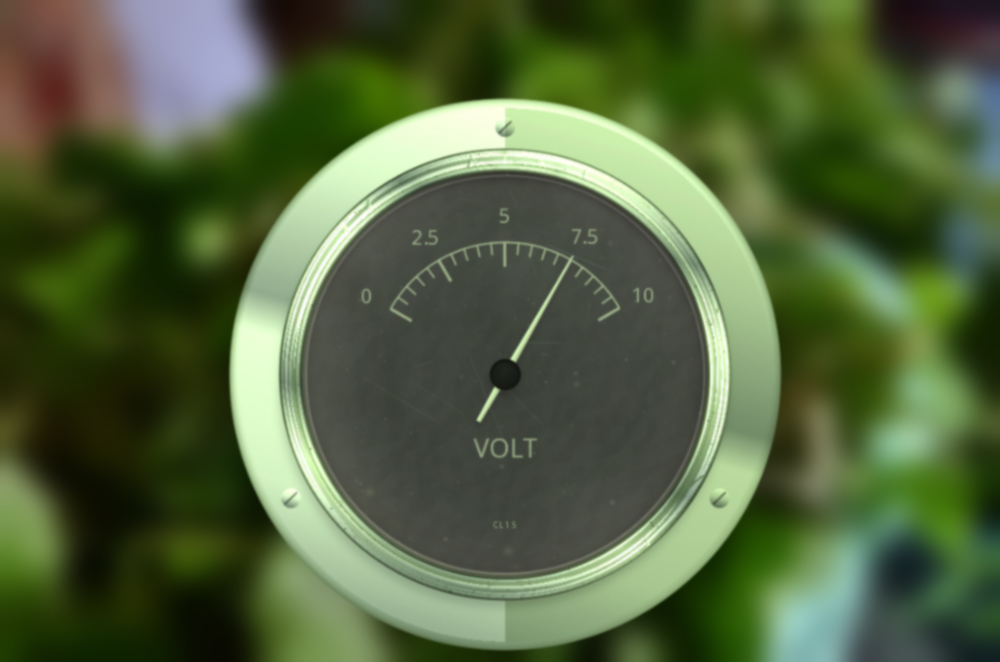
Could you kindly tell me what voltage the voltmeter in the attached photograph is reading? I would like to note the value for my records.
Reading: 7.5 V
